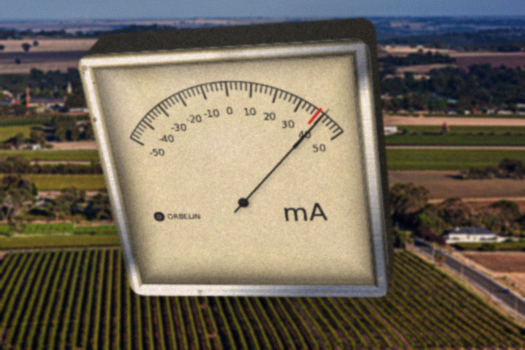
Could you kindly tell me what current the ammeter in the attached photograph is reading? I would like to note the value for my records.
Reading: 40 mA
